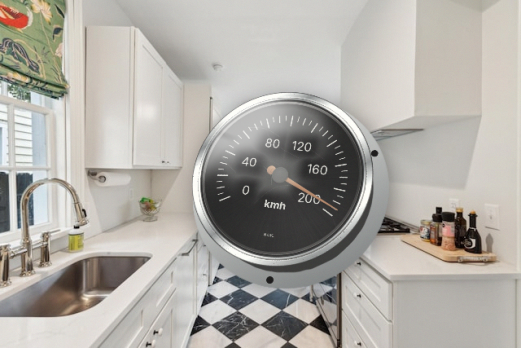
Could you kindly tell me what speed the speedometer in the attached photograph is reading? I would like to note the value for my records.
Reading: 195 km/h
